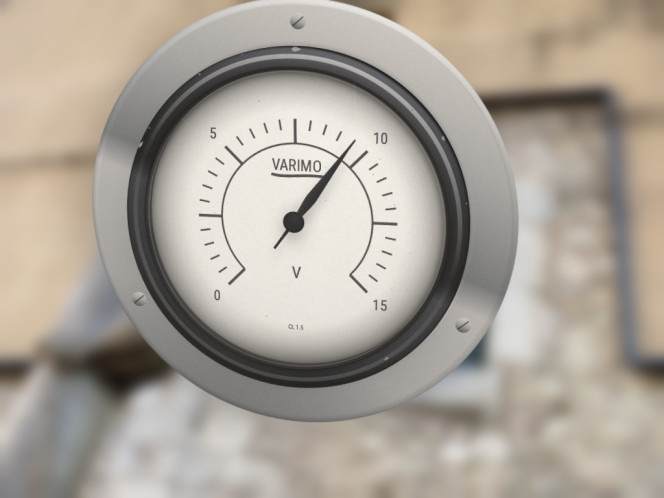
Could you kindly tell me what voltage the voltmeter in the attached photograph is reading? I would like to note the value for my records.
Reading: 9.5 V
